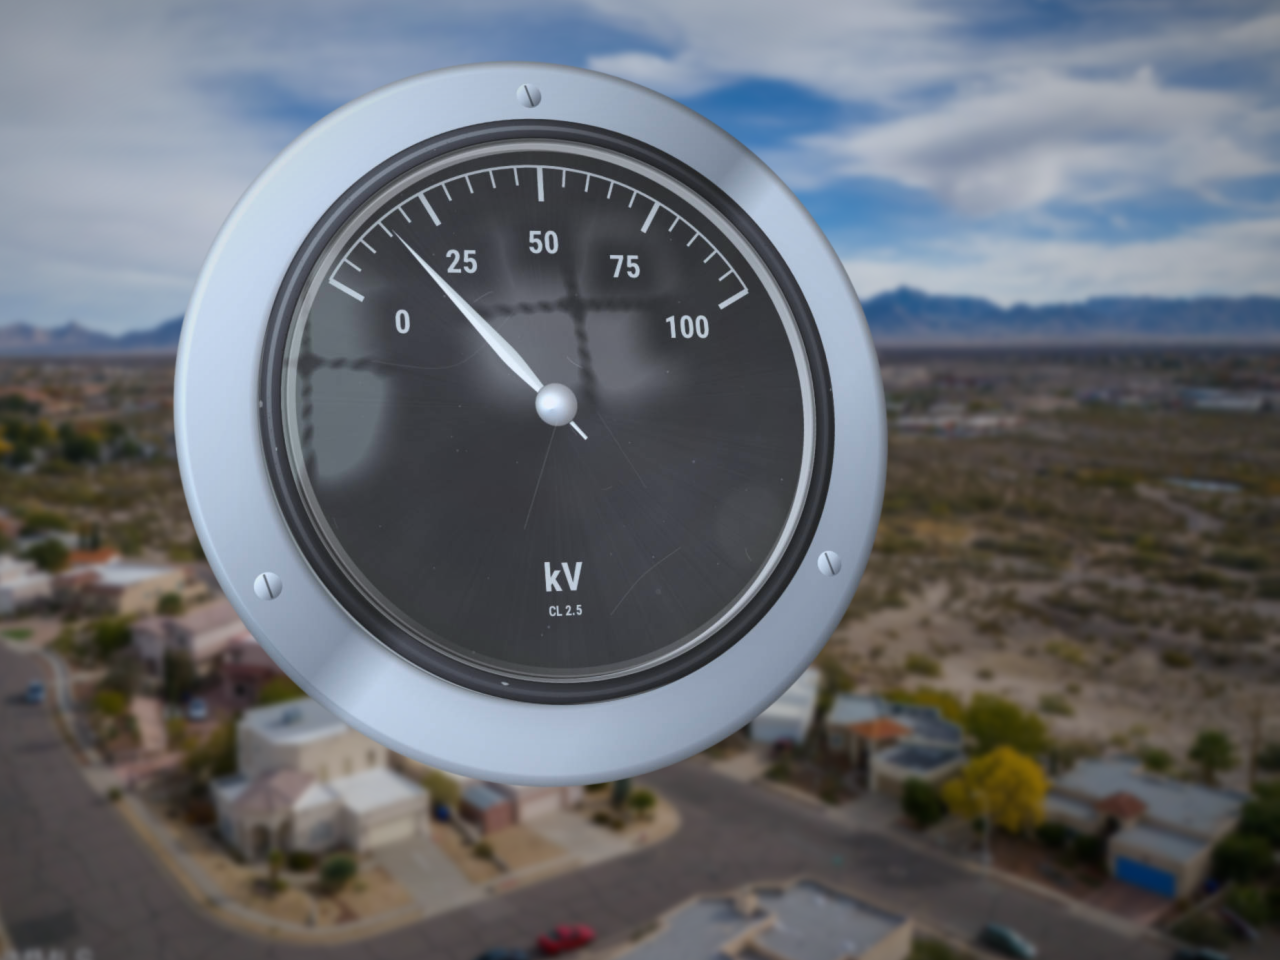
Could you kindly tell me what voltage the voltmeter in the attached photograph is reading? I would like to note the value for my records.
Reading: 15 kV
